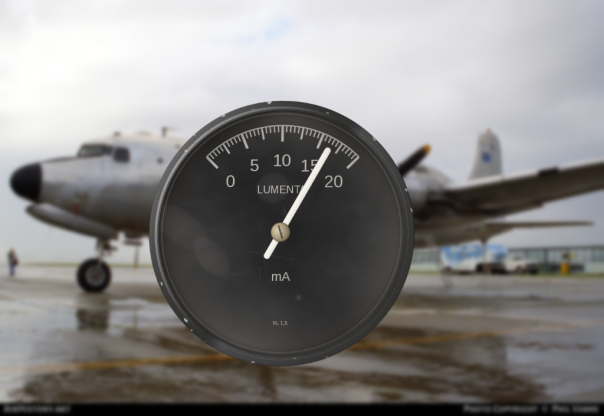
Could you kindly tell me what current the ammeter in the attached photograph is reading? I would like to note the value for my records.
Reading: 16.5 mA
